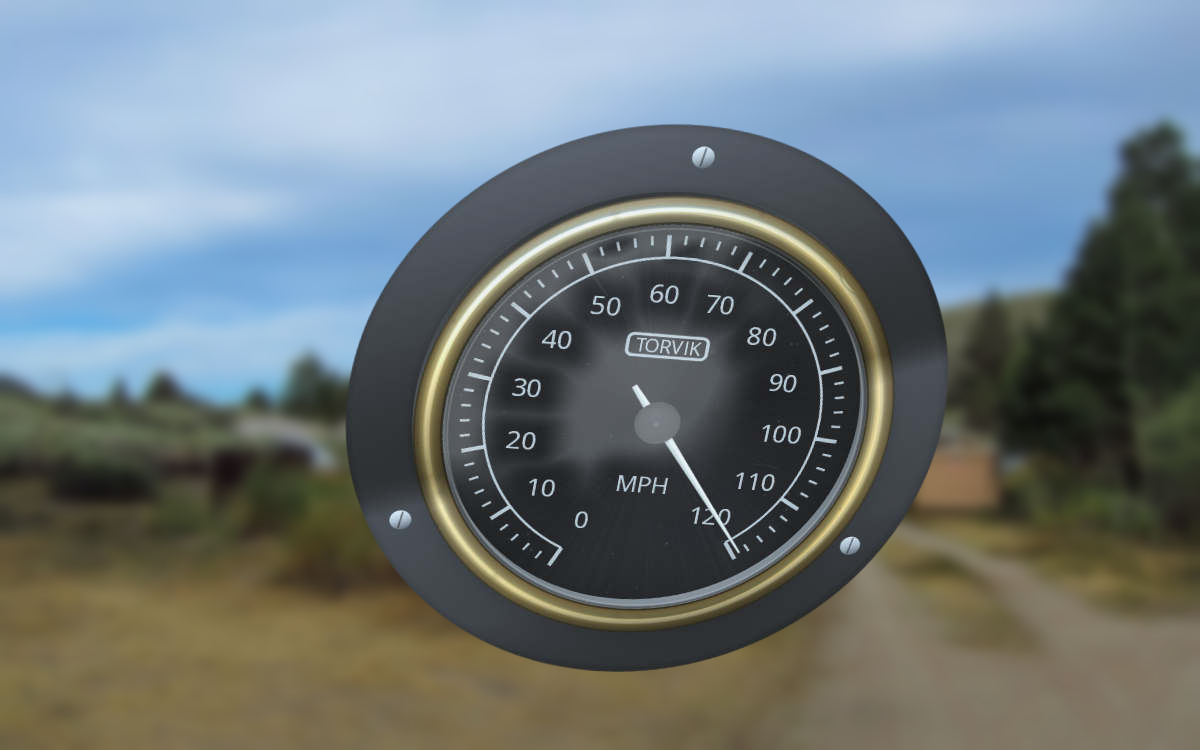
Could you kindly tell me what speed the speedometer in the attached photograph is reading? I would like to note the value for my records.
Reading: 119 mph
